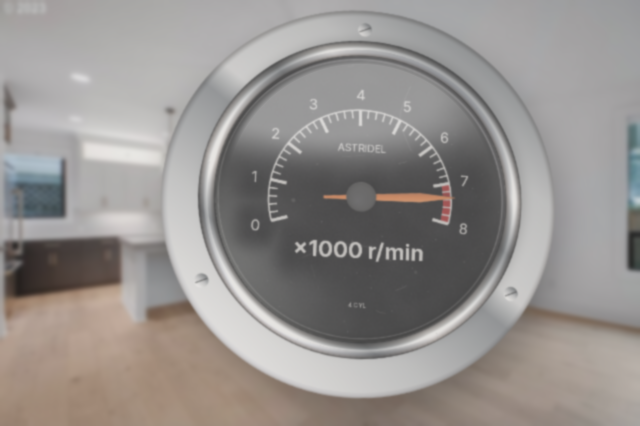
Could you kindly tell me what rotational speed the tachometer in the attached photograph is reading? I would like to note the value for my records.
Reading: 7400 rpm
